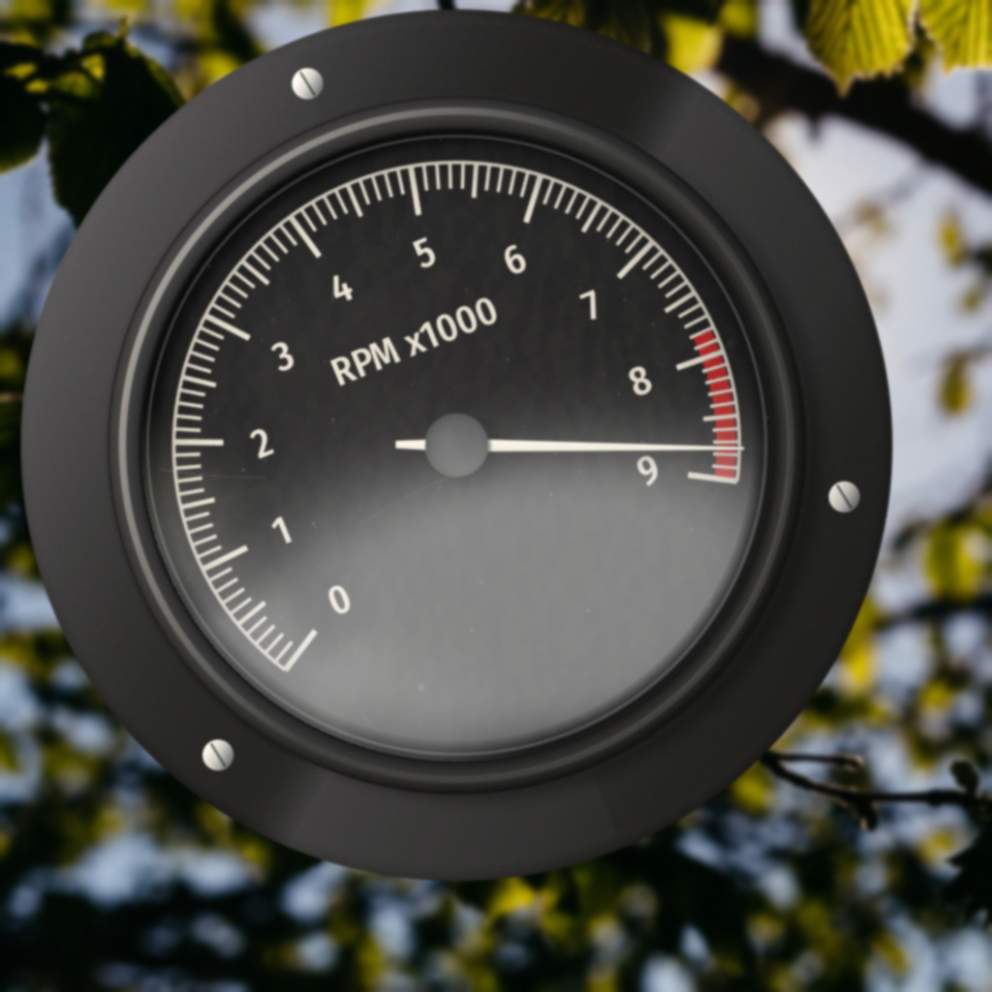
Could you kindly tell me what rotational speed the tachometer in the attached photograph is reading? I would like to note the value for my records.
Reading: 8750 rpm
